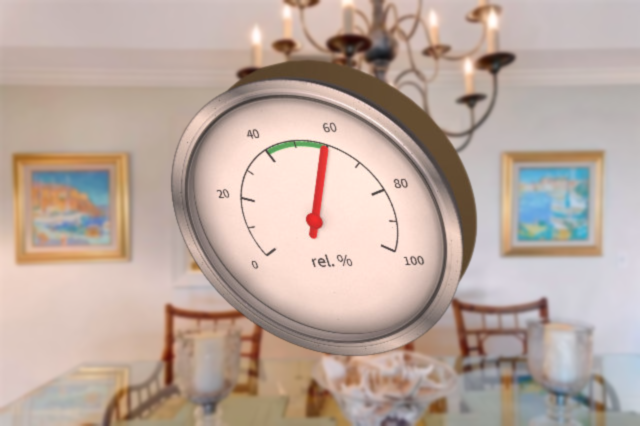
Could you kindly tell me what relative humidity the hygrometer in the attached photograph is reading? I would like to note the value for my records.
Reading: 60 %
